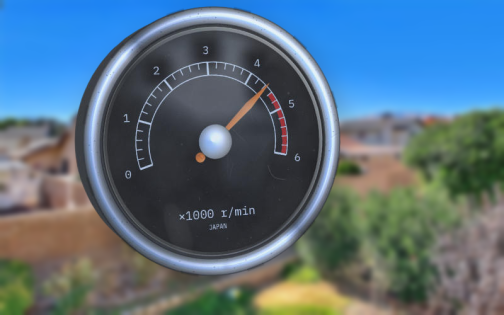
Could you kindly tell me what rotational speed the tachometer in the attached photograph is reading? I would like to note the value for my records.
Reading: 4400 rpm
